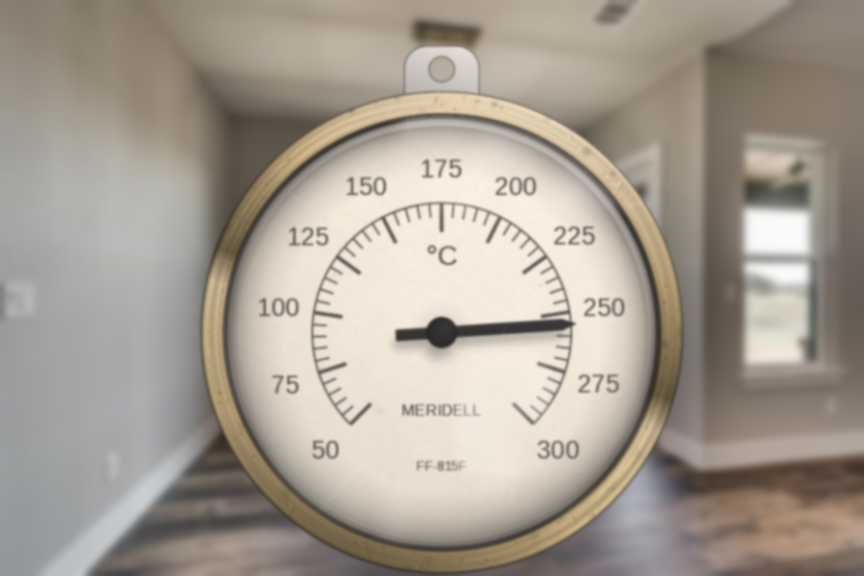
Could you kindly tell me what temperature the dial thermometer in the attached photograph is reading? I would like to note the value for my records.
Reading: 255 °C
